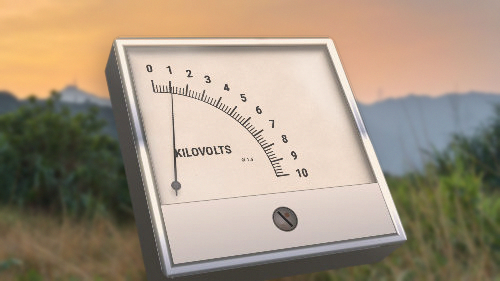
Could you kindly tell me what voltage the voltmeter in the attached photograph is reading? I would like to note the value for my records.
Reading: 1 kV
